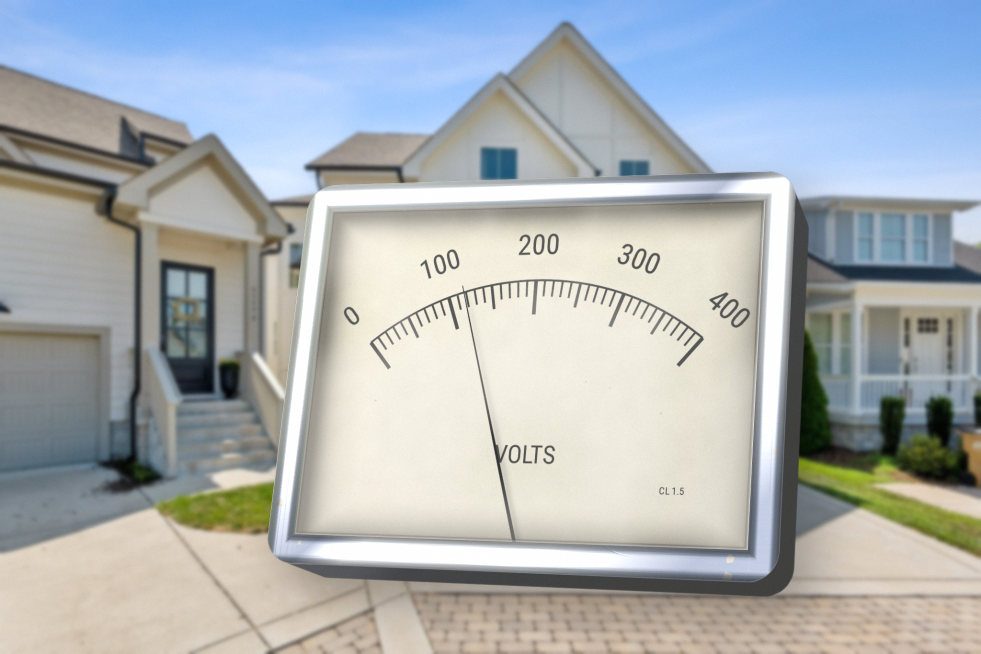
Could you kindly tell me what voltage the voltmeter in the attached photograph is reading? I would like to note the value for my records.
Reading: 120 V
